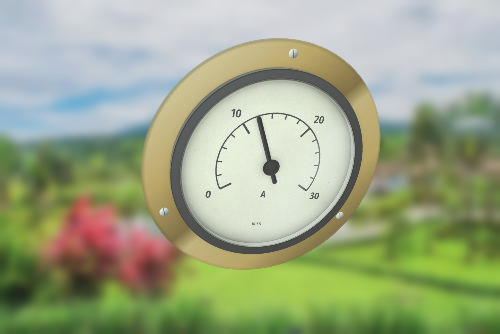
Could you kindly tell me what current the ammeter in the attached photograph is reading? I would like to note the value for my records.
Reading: 12 A
